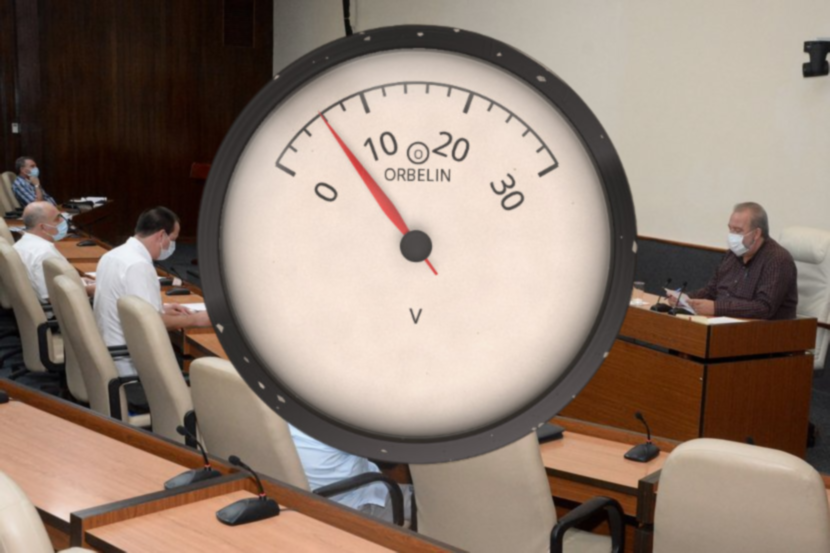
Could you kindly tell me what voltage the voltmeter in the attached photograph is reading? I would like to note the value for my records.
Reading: 6 V
